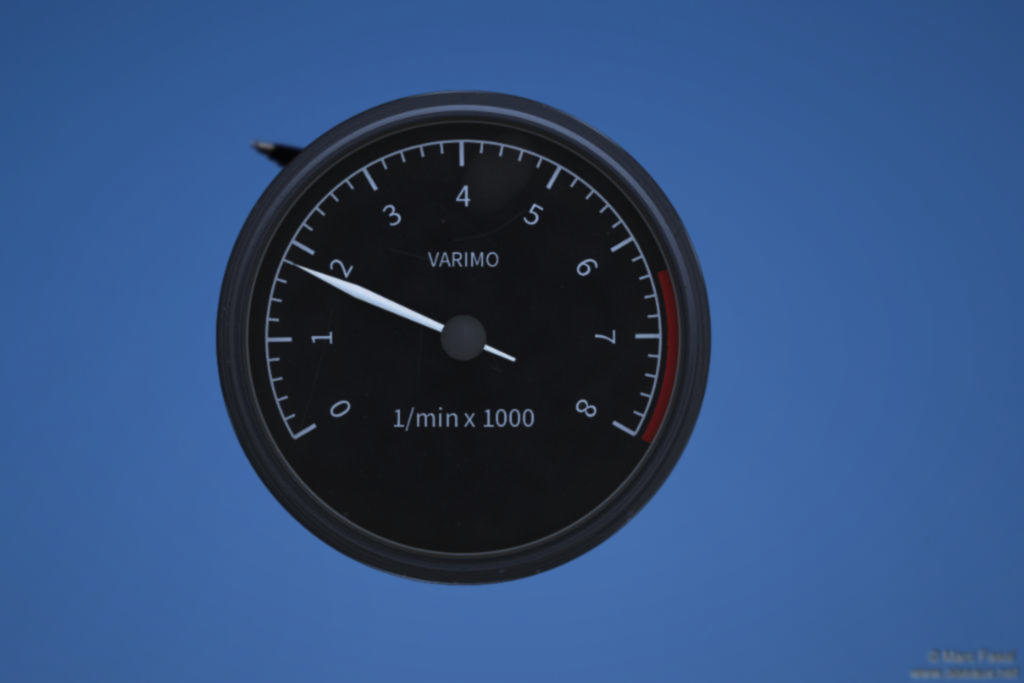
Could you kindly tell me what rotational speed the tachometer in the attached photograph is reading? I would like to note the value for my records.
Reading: 1800 rpm
